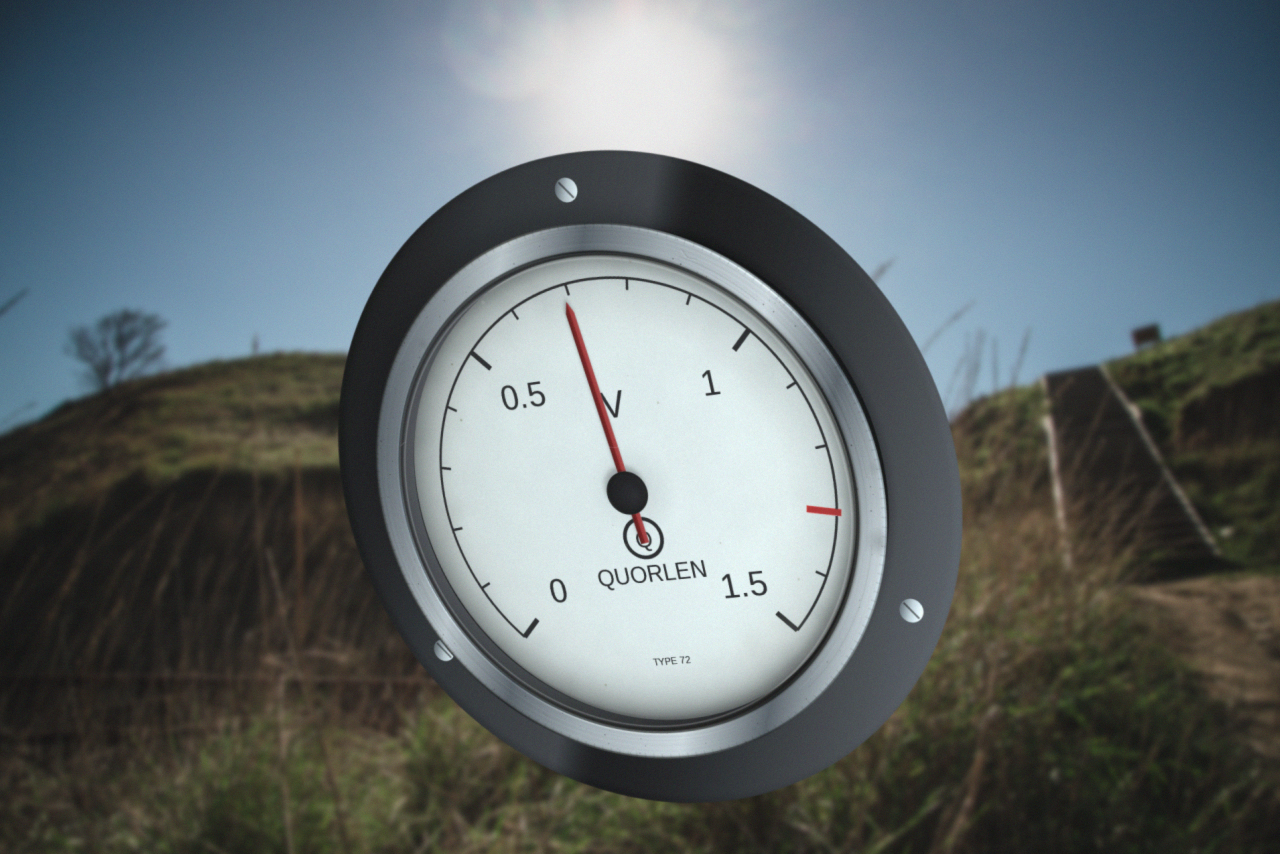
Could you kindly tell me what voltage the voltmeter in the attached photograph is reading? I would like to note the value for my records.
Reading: 0.7 V
